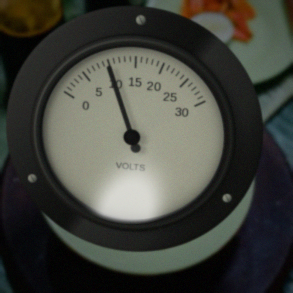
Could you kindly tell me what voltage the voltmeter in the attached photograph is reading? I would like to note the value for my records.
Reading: 10 V
